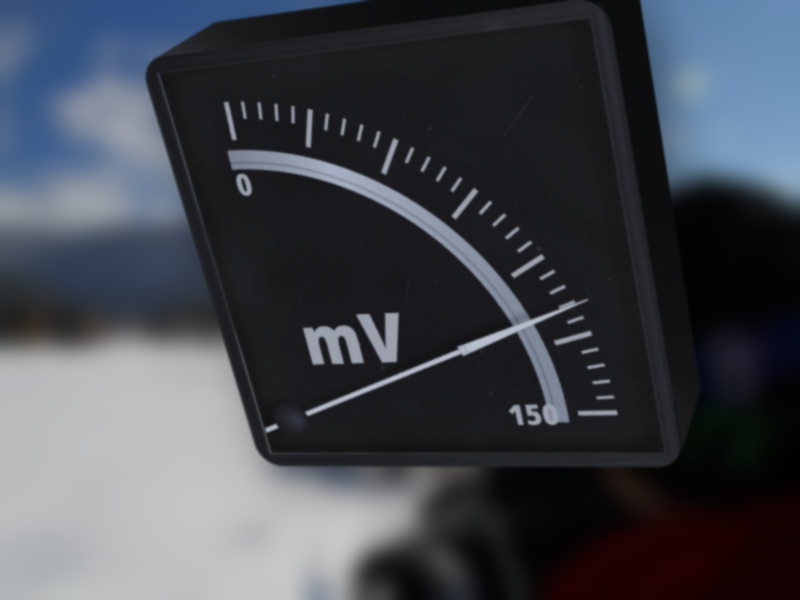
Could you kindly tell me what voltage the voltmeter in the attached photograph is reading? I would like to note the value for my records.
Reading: 115 mV
